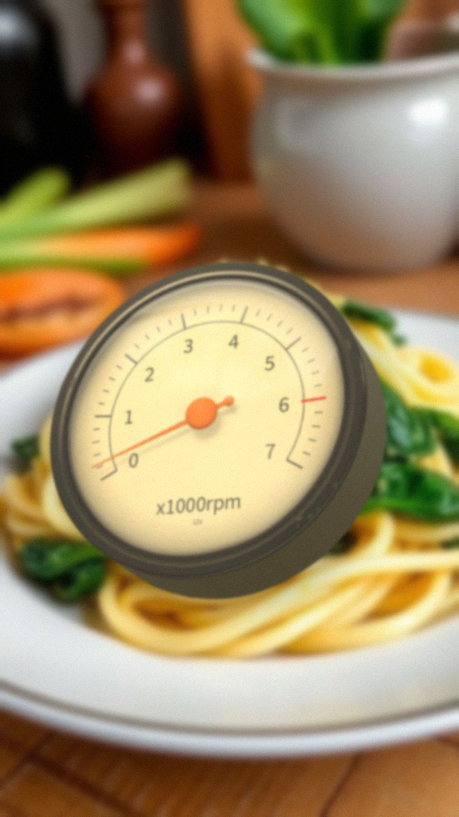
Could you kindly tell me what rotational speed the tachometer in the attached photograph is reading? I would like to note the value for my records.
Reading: 200 rpm
